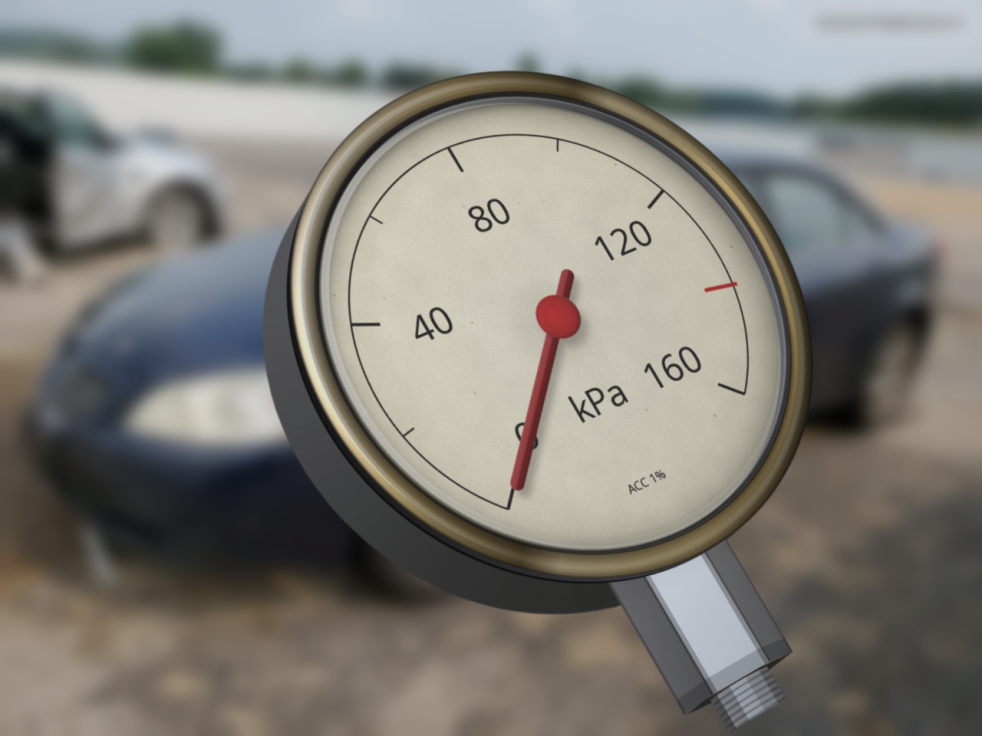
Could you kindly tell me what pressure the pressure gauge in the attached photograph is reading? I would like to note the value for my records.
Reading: 0 kPa
